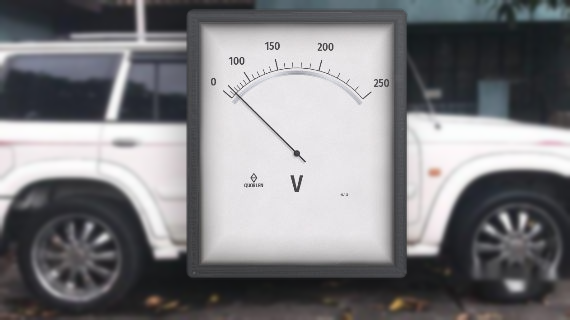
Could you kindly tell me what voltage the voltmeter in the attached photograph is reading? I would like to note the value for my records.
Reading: 50 V
